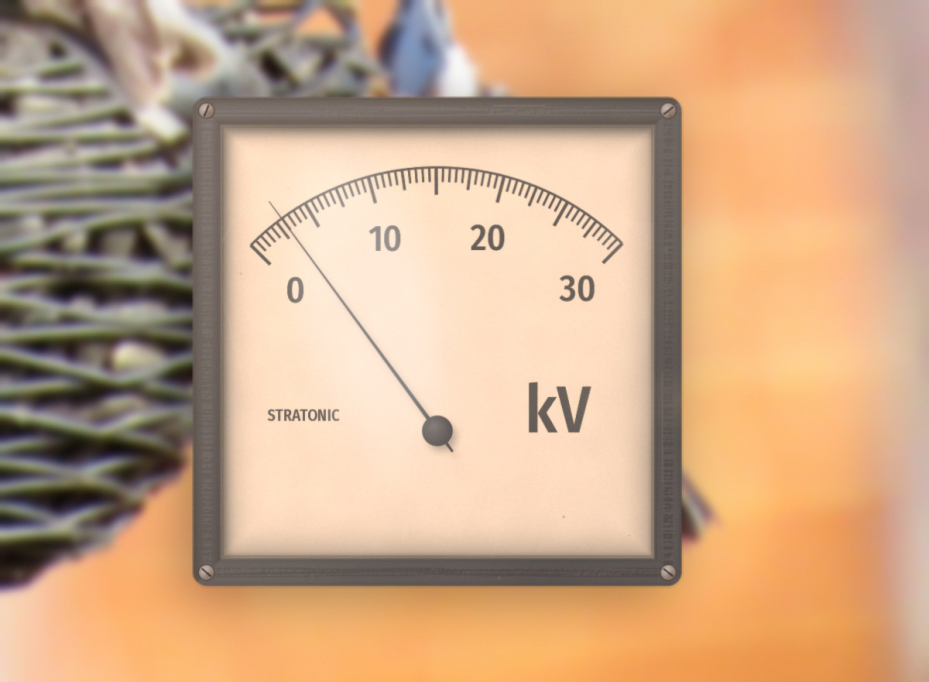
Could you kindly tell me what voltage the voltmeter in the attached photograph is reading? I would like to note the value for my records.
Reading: 3 kV
